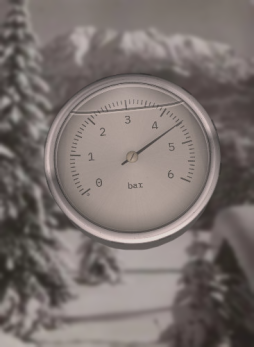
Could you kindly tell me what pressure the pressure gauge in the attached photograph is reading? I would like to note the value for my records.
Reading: 4.5 bar
